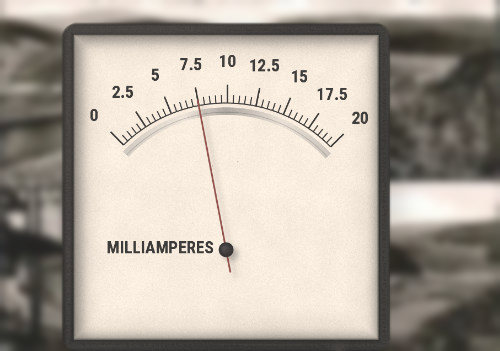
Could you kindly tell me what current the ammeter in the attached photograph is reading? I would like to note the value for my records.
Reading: 7.5 mA
